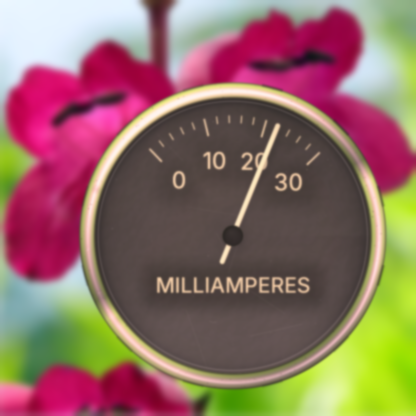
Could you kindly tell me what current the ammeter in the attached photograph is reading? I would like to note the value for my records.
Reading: 22 mA
